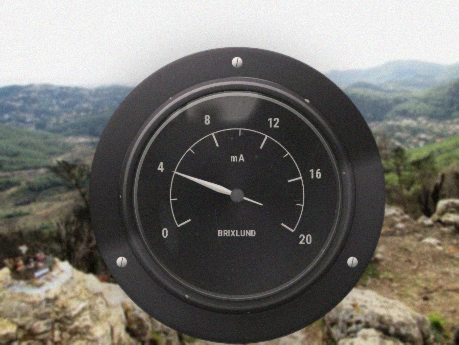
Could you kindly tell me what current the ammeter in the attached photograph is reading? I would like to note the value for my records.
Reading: 4 mA
